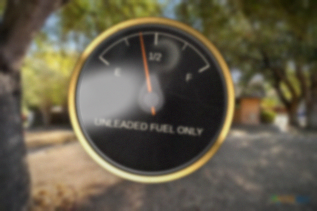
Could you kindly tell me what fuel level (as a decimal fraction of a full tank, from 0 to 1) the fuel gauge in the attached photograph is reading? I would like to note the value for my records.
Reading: 0.375
